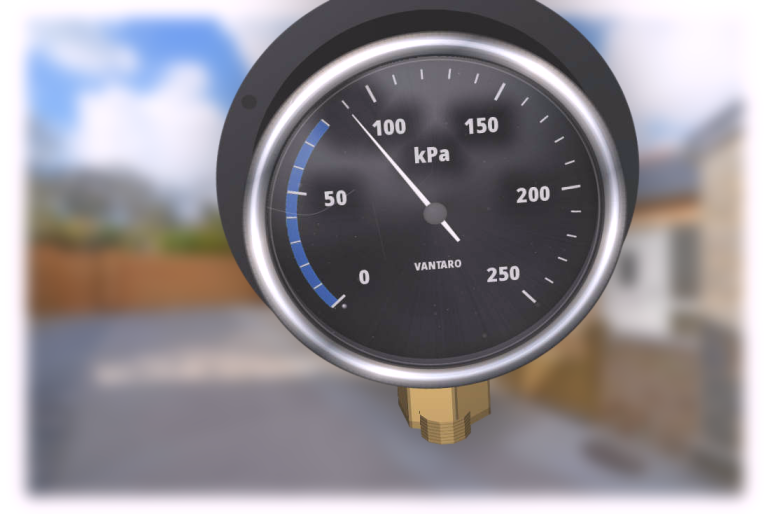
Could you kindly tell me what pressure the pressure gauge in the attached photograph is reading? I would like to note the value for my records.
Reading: 90 kPa
